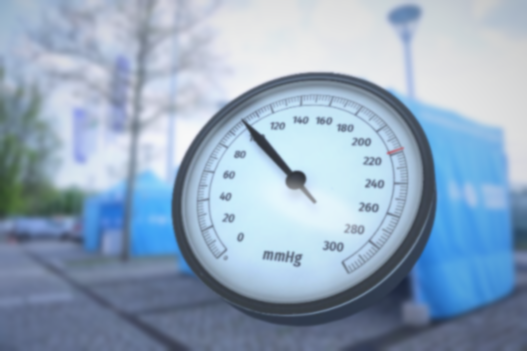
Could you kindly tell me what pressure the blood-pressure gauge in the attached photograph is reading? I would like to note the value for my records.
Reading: 100 mmHg
